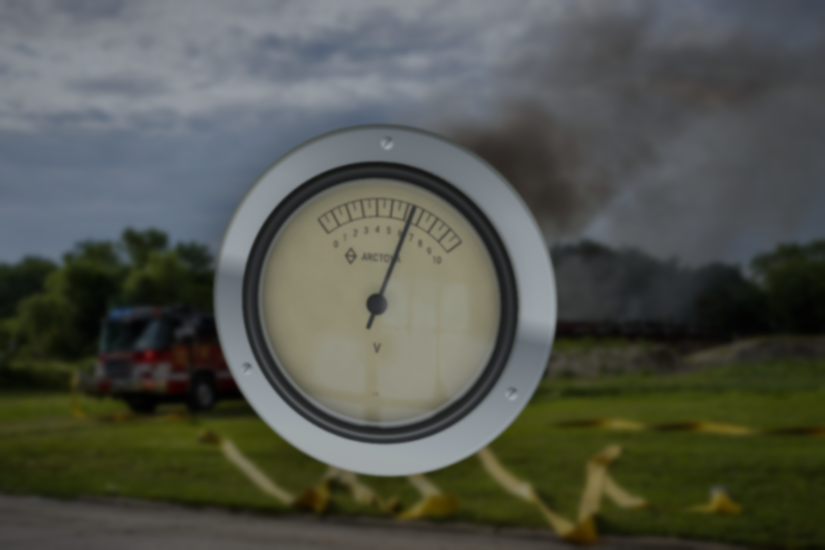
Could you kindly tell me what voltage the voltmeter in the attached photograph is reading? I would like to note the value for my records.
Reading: 6.5 V
